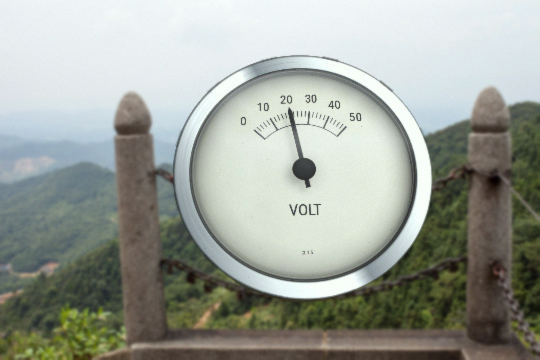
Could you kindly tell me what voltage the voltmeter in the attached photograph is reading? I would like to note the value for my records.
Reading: 20 V
